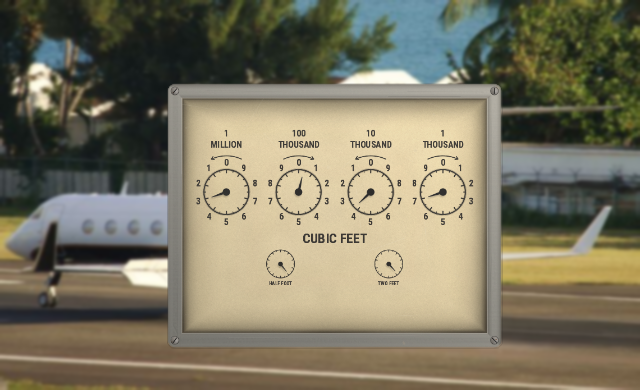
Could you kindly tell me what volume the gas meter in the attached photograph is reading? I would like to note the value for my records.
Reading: 303700 ft³
